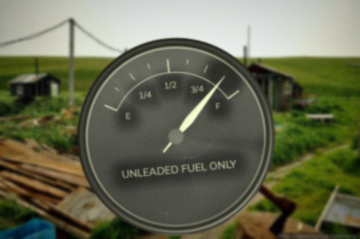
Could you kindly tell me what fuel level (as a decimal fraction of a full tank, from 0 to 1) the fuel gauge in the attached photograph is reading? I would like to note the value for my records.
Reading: 0.875
